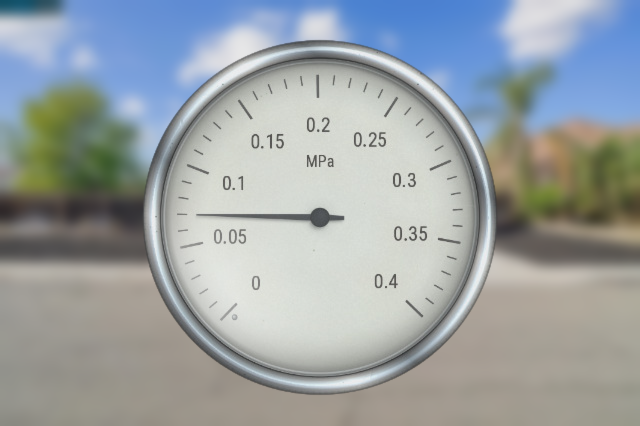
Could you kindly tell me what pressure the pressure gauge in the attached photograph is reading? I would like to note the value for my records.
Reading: 0.07 MPa
